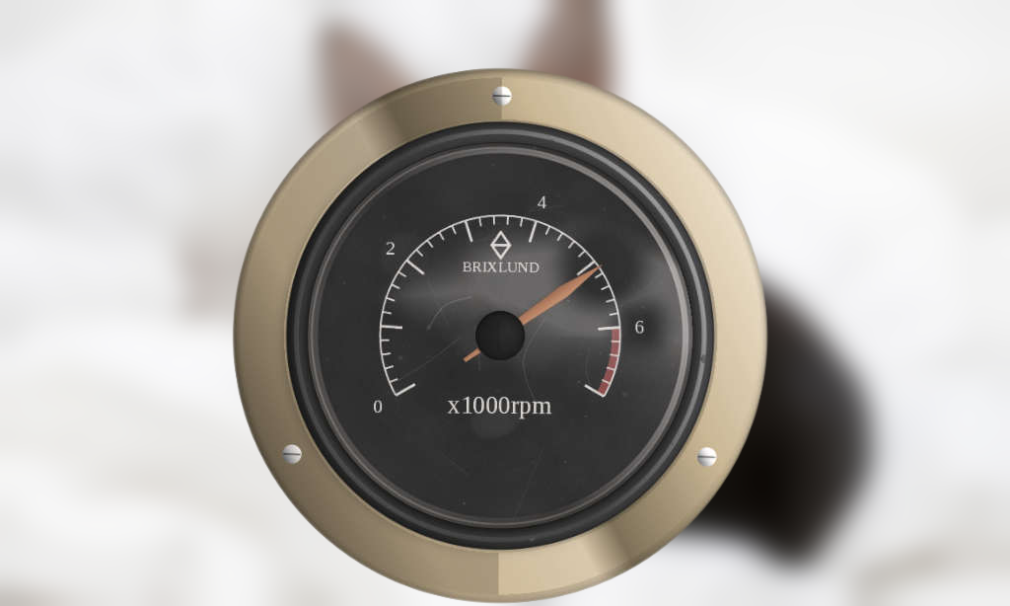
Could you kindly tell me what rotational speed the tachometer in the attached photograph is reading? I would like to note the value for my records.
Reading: 5100 rpm
